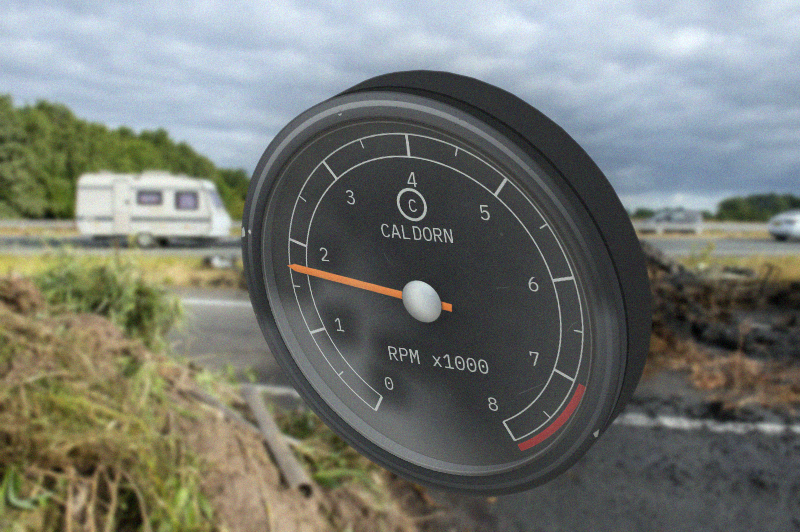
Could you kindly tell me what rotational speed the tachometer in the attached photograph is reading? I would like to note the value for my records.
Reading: 1750 rpm
